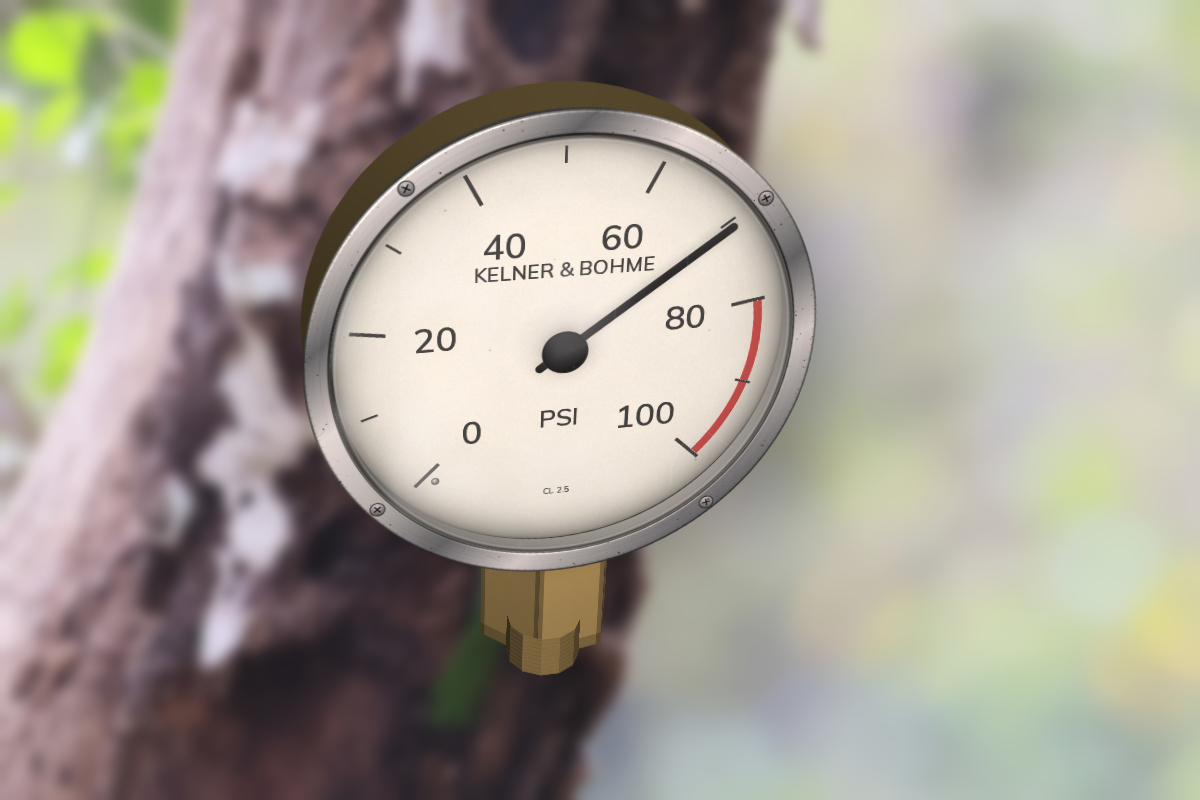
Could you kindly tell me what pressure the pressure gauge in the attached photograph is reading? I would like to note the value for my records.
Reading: 70 psi
